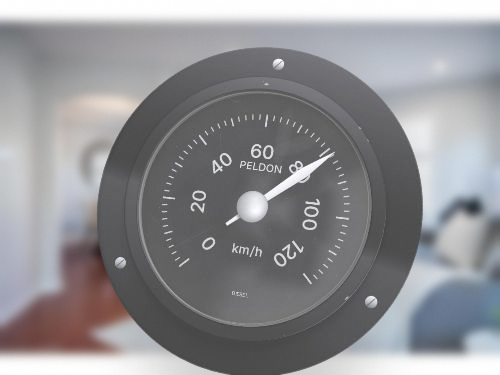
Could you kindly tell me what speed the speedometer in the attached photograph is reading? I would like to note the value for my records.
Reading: 82 km/h
